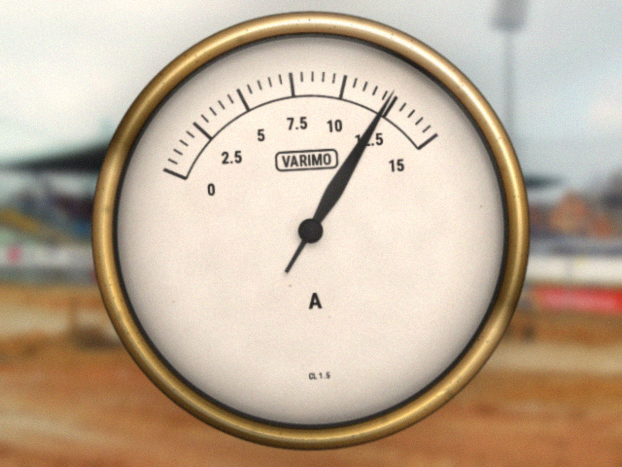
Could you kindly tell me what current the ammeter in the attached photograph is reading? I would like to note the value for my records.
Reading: 12.25 A
